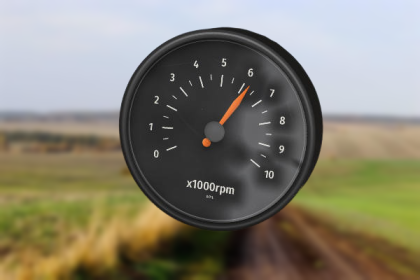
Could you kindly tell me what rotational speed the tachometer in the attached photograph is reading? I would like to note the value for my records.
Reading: 6250 rpm
